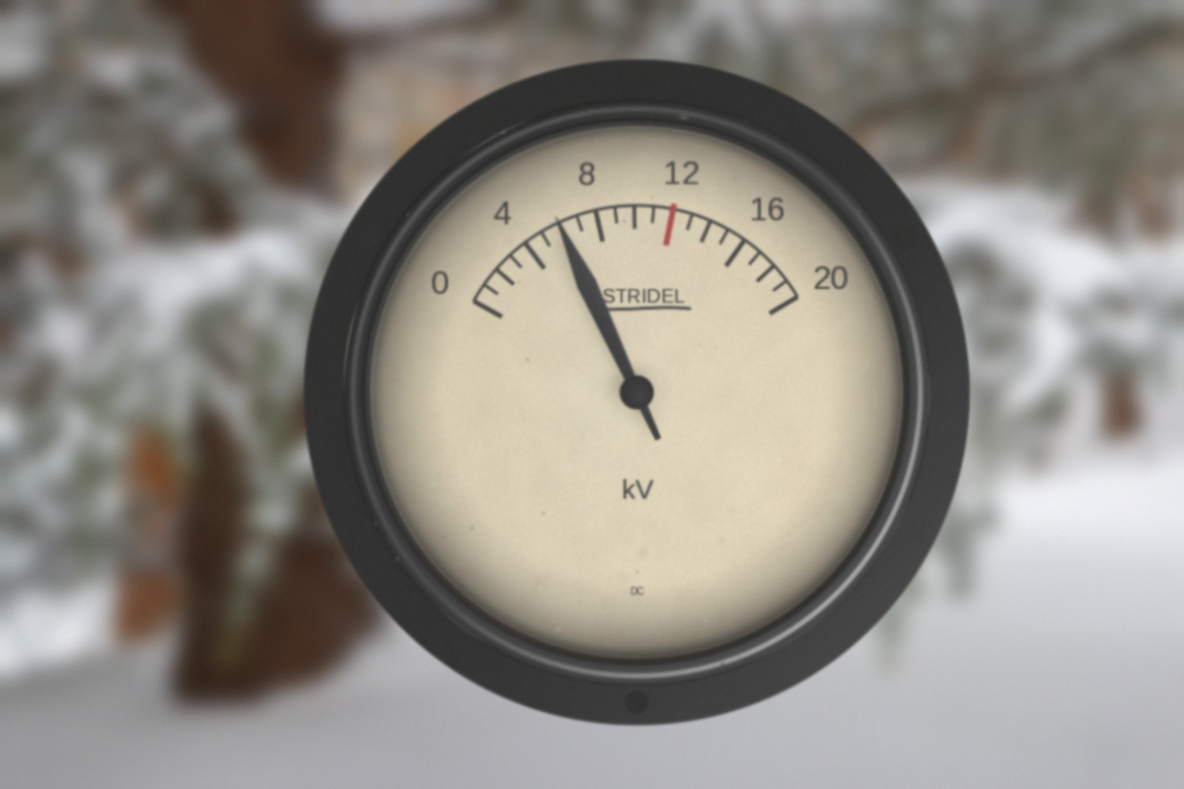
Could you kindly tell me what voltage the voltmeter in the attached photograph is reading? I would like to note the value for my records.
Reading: 6 kV
